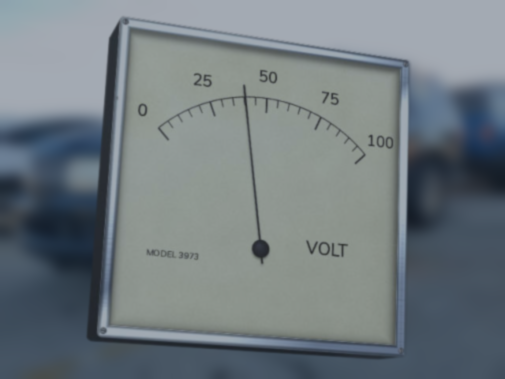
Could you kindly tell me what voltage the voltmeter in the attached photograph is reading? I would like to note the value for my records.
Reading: 40 V
